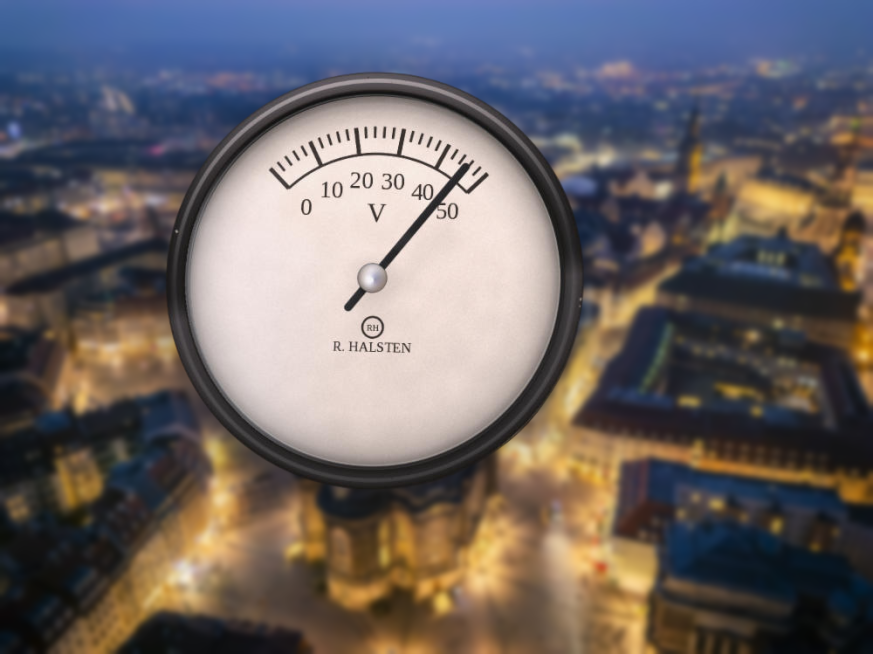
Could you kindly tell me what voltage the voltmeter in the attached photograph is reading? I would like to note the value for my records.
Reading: 46 V
